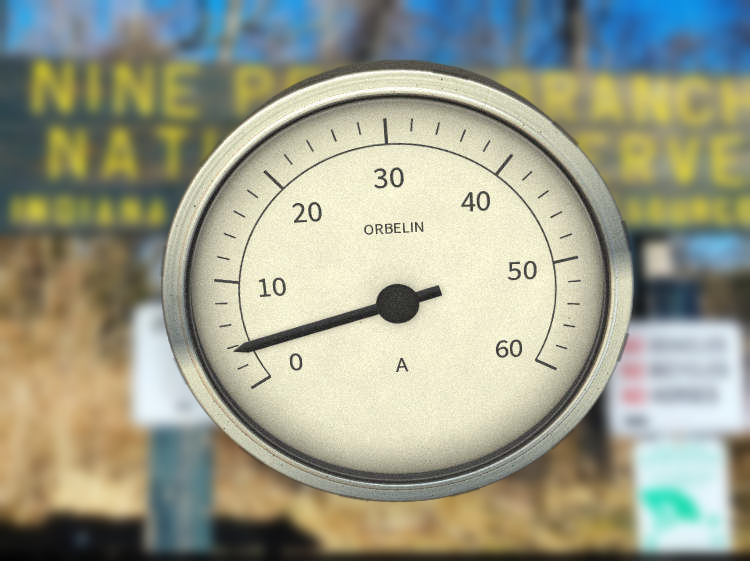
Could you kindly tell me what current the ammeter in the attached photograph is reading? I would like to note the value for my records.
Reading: 4 A
